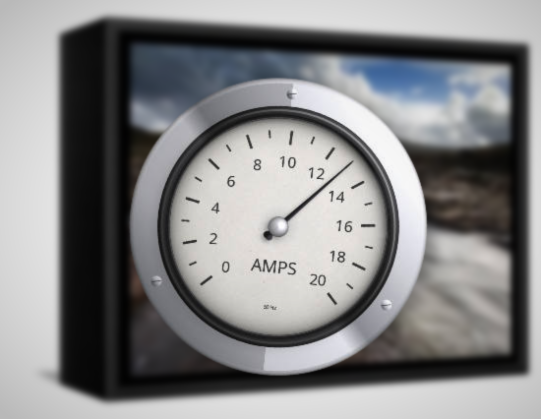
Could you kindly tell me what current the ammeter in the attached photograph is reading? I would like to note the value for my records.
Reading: 13 A
